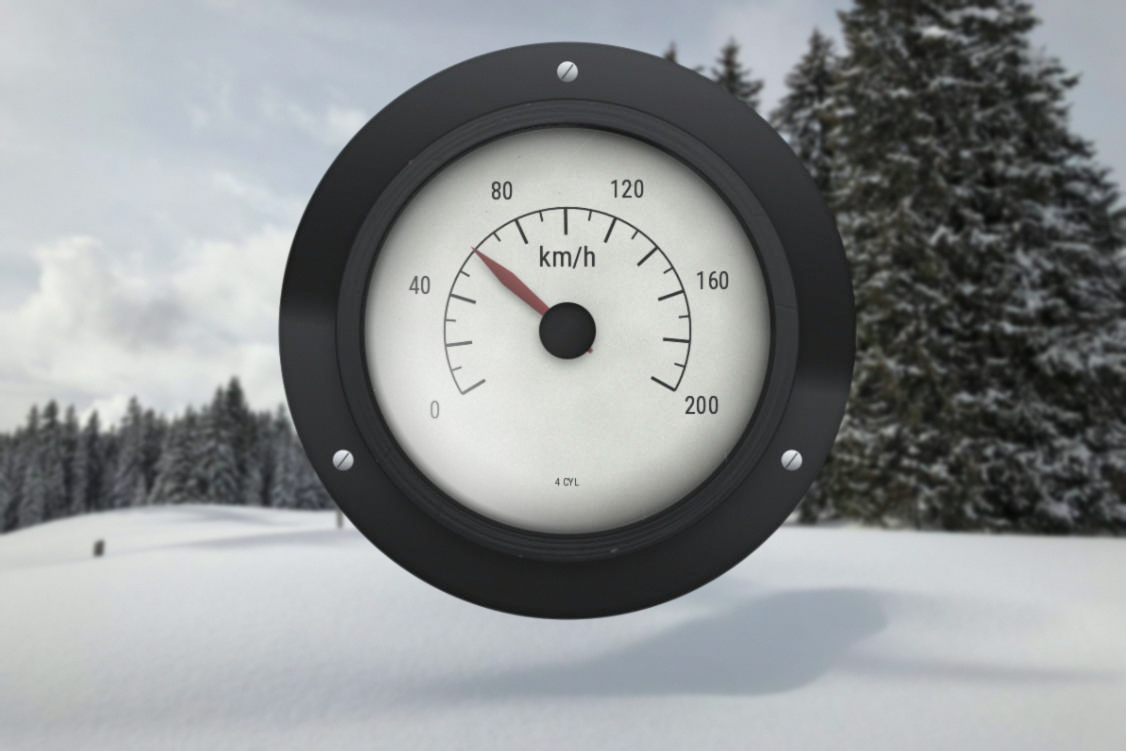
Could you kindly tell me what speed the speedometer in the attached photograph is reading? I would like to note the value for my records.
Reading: 60 km/h
